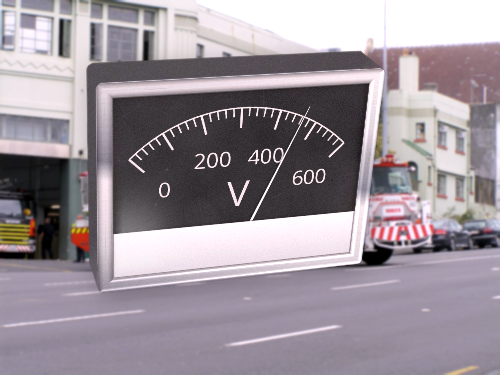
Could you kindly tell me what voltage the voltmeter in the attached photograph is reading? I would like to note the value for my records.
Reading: 460 V
